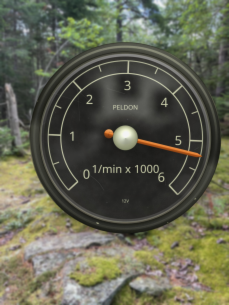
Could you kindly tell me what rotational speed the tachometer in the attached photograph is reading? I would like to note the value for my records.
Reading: 5250 rpm
